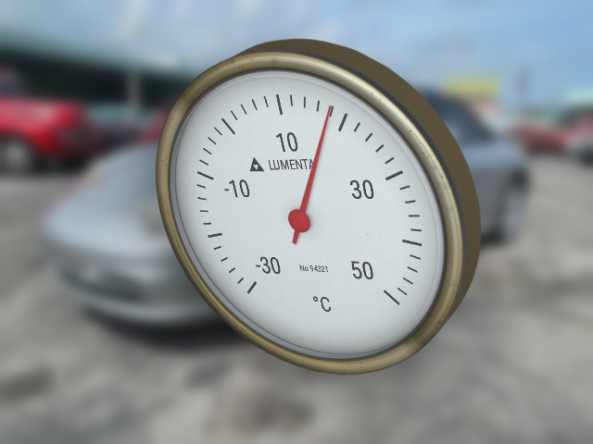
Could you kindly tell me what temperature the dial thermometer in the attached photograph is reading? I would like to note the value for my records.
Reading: 18 °C
